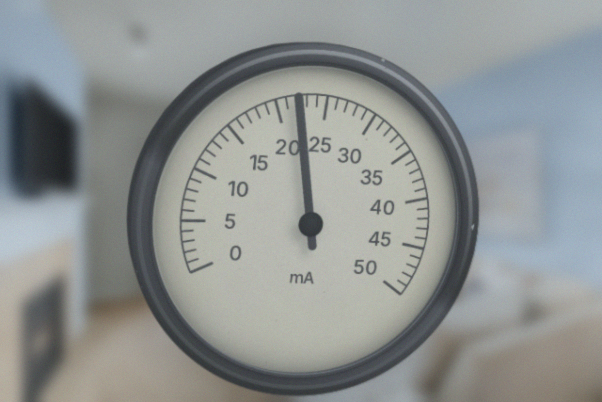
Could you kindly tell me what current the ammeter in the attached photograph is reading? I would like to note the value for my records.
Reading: 22 mA
